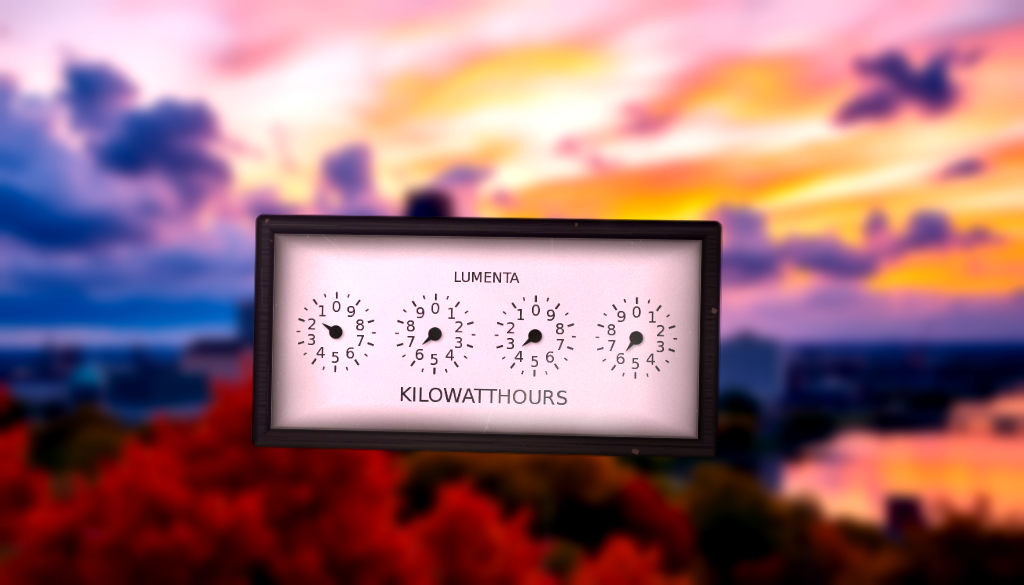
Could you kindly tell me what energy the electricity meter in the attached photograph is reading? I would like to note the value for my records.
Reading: 1636 kWh
